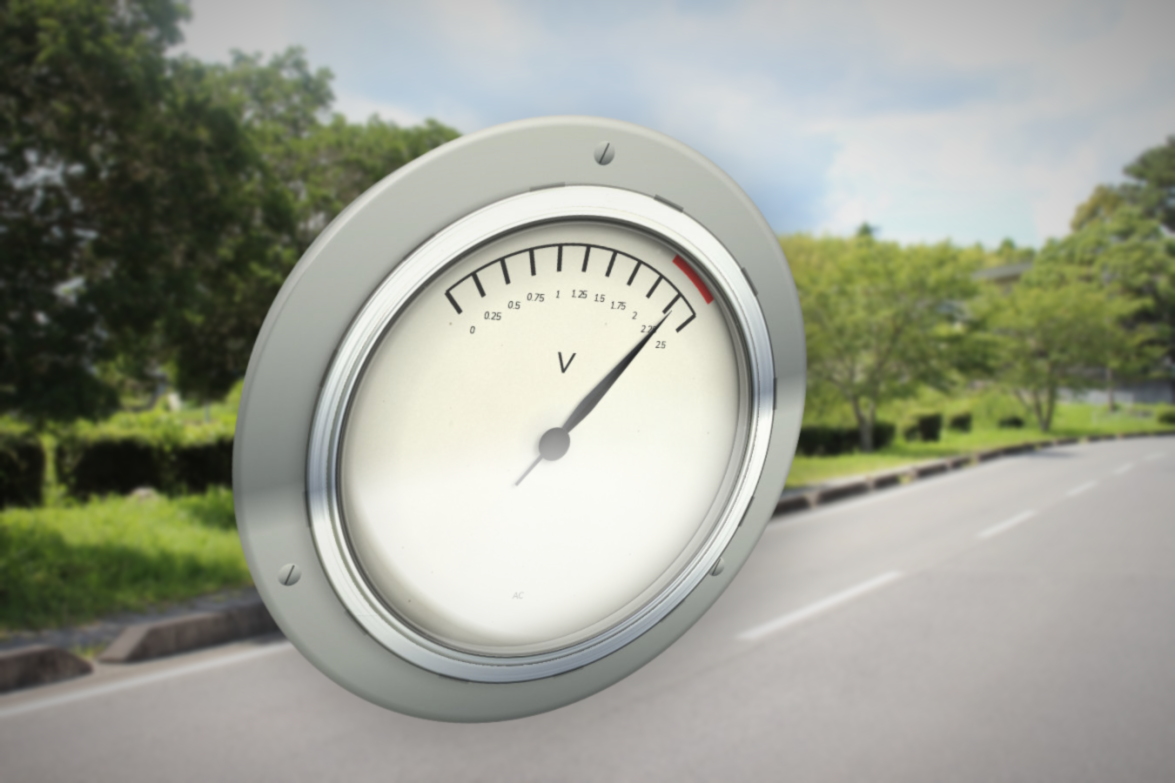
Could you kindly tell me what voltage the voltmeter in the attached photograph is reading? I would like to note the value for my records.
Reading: 2.25 V
